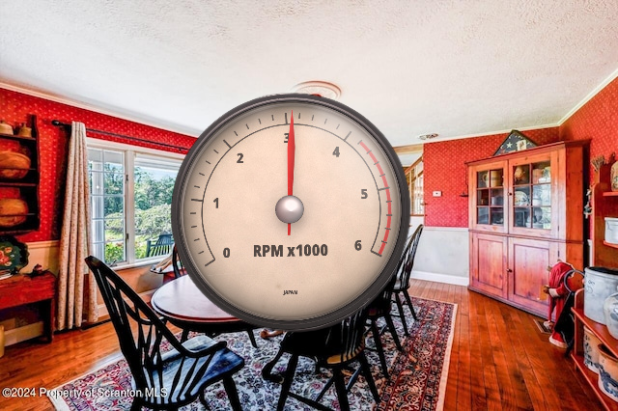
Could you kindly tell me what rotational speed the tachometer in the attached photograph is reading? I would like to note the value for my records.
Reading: 3100 rpm
